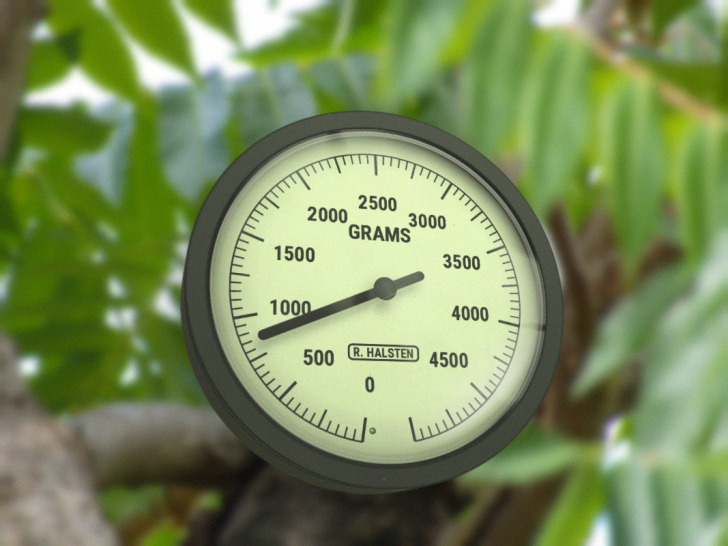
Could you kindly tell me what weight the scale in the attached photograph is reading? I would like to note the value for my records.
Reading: 850 g
